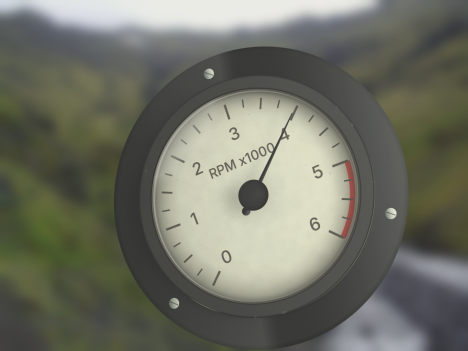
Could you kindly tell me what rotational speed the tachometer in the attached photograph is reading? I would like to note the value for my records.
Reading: 4000 rpm
